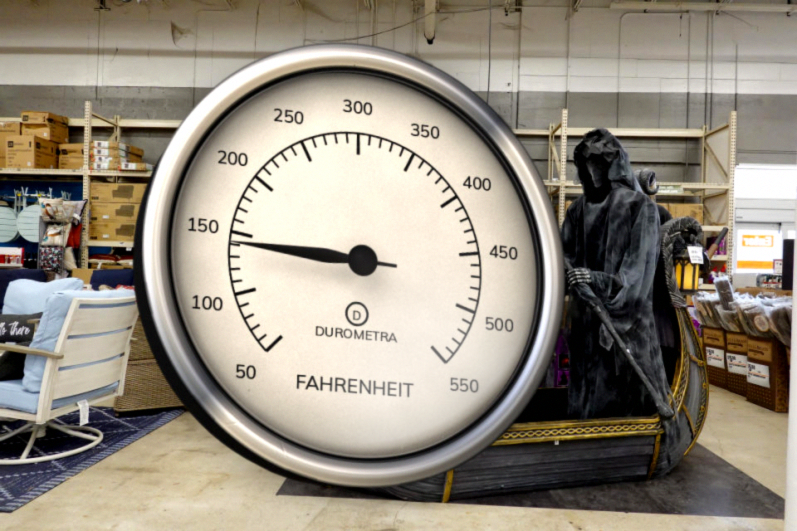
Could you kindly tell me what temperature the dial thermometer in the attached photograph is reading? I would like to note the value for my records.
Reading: 140 °F
